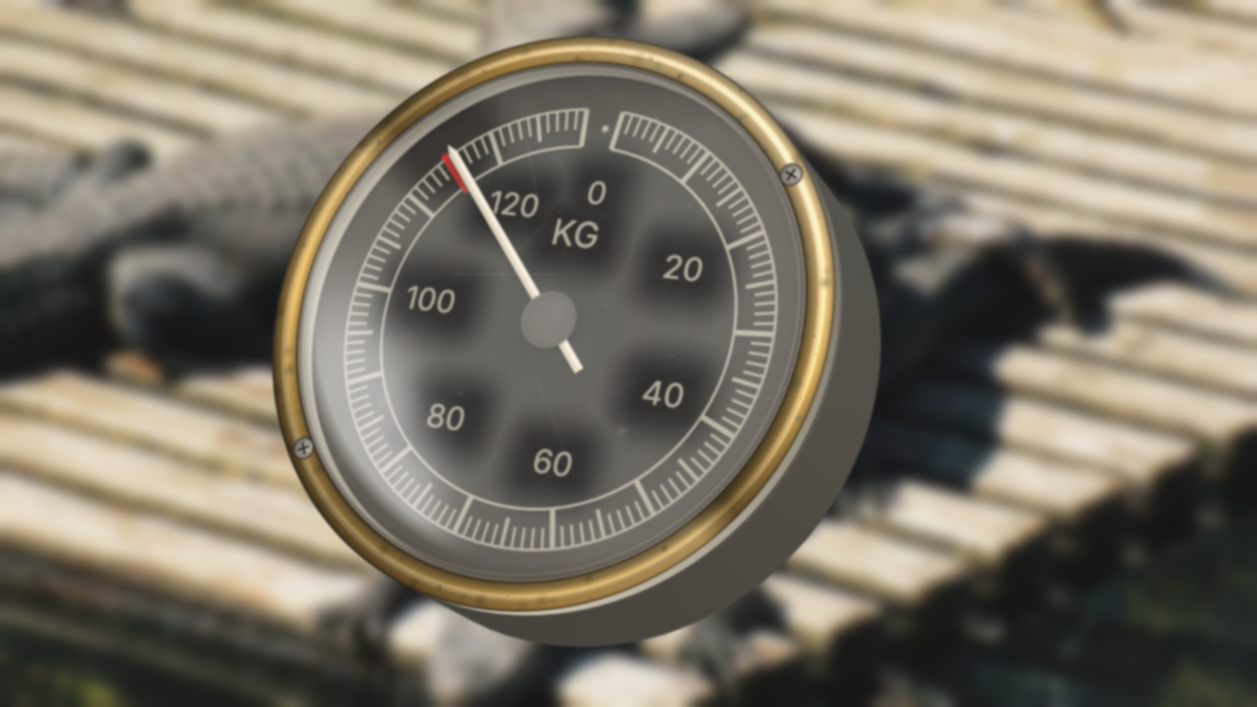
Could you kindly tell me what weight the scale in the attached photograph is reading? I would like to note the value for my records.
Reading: 116 kg
